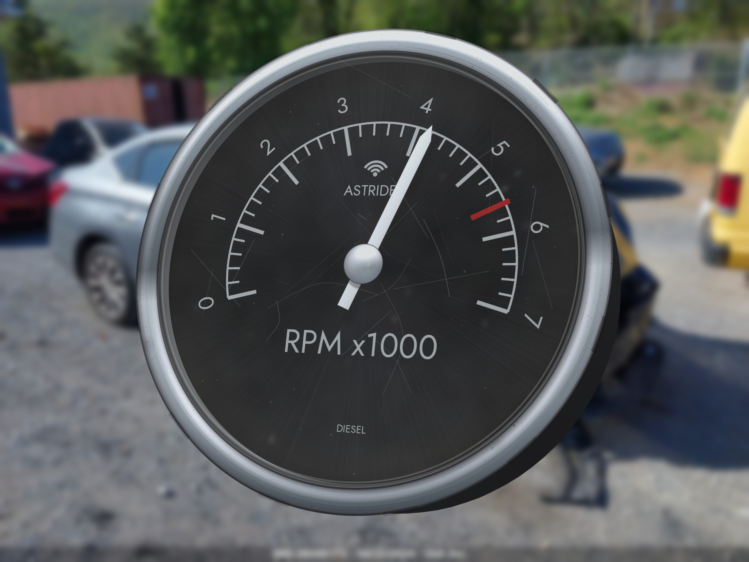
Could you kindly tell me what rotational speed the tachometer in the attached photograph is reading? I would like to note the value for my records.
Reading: 4200 rpm
